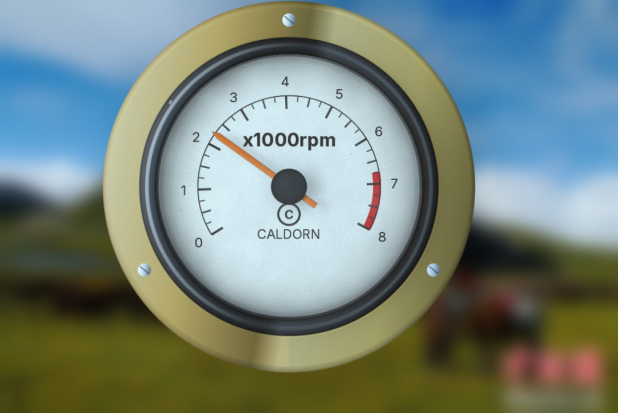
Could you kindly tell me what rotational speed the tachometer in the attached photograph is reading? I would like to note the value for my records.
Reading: 2250 rpm
